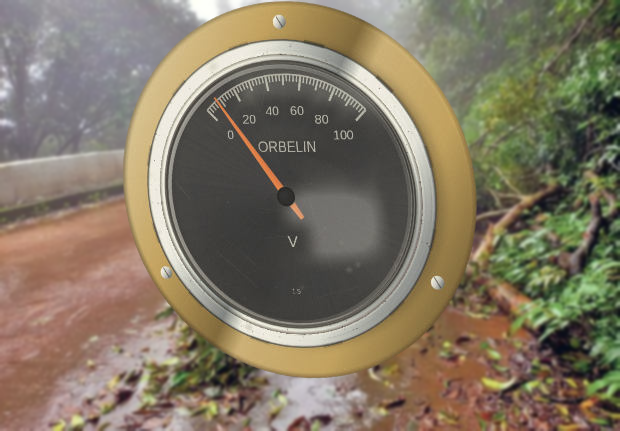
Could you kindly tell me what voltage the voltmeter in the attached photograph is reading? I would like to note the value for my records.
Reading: 10 V
